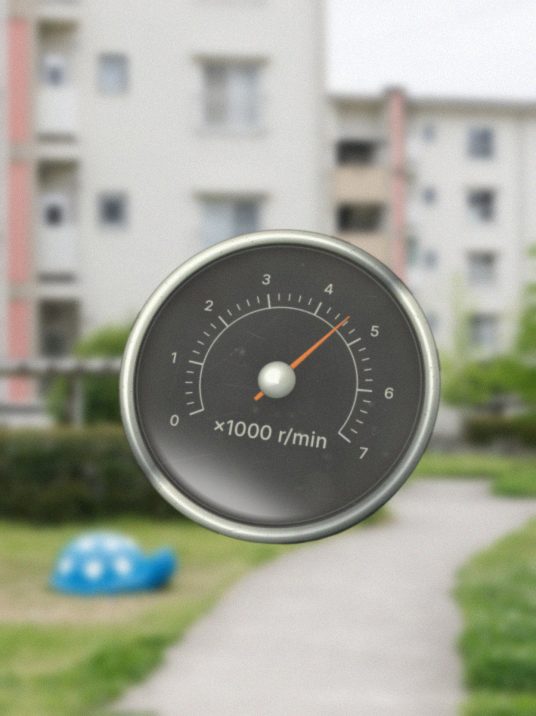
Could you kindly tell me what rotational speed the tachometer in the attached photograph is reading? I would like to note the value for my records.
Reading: 4600 rpm
